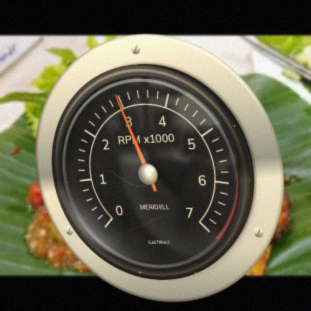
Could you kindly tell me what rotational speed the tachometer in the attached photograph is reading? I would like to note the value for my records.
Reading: 3000 rpm
